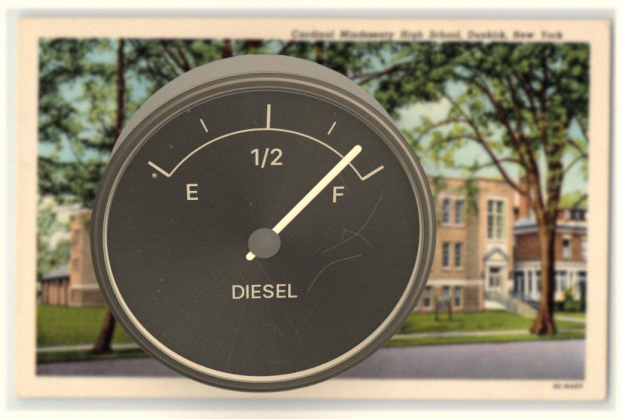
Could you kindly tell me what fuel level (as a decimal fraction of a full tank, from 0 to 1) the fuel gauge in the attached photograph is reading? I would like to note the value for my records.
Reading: 0.875
